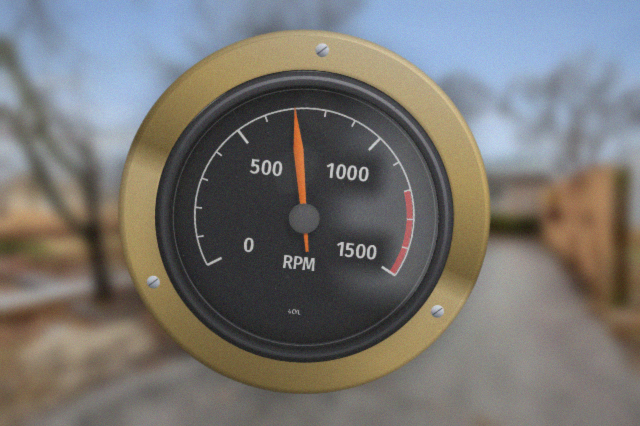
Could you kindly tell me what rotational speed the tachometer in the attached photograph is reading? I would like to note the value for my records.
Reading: 700 rpm
